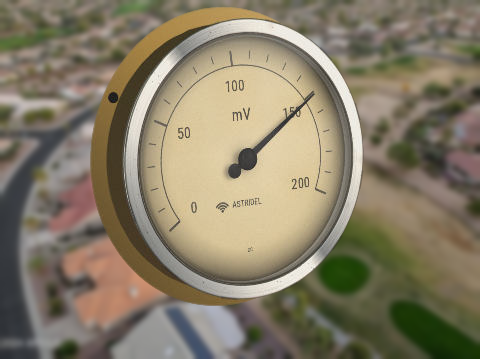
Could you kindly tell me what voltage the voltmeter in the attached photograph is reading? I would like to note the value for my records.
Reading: 150 mV
